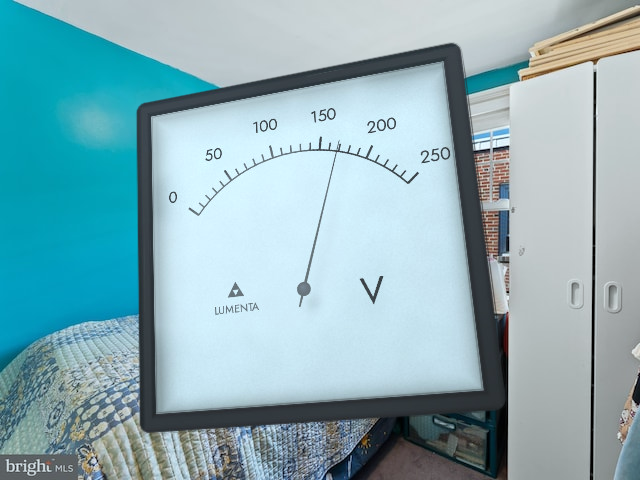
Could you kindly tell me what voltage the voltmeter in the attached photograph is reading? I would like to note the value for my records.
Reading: 170 V
